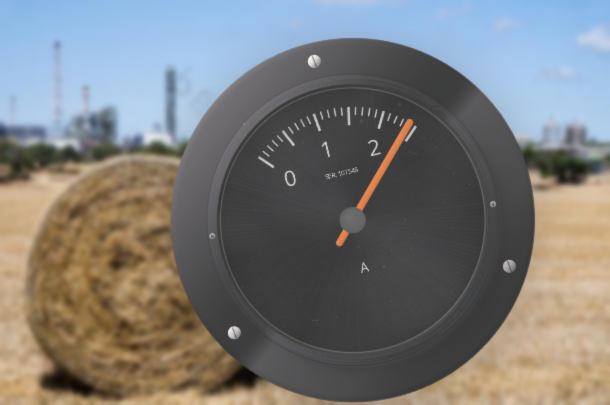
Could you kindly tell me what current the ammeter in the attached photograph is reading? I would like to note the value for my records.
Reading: 2.4 A
